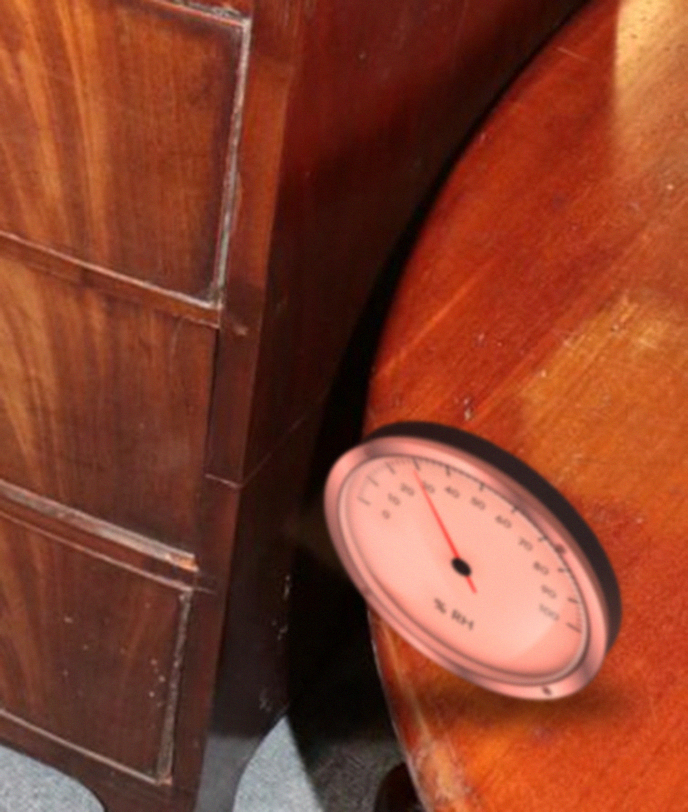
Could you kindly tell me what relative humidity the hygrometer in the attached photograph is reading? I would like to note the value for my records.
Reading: 30 %
